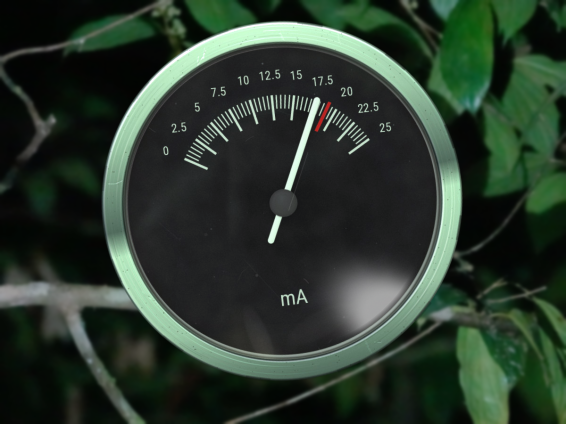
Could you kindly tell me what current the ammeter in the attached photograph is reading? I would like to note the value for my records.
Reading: 17.5 mA
